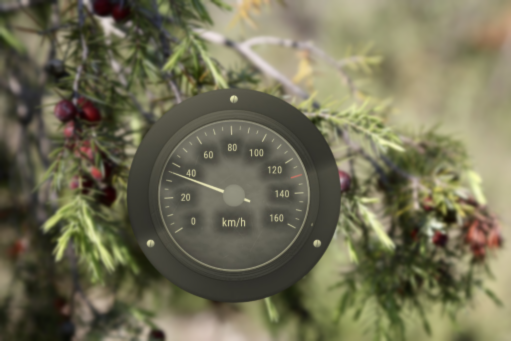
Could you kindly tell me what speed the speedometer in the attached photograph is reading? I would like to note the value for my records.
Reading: 35 km/h
